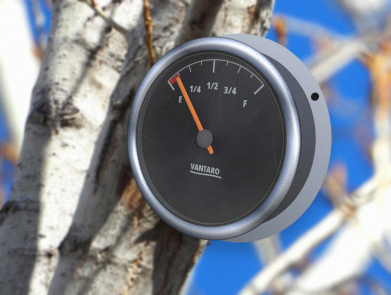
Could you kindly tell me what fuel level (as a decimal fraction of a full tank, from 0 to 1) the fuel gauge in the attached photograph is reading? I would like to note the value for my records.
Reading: 0.125
